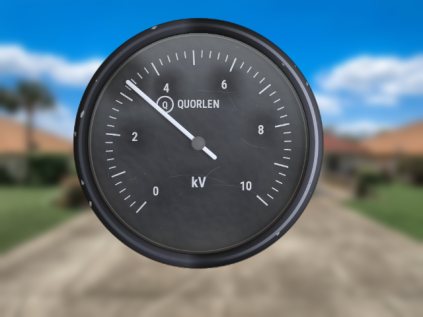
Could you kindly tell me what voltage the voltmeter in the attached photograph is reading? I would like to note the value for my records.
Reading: 3.3 kV
